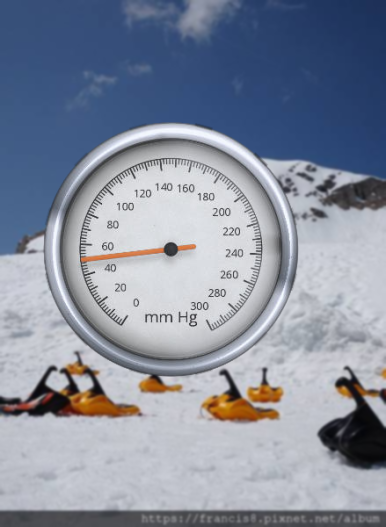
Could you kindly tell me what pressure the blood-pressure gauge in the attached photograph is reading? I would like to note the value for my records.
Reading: 50 mmHg
